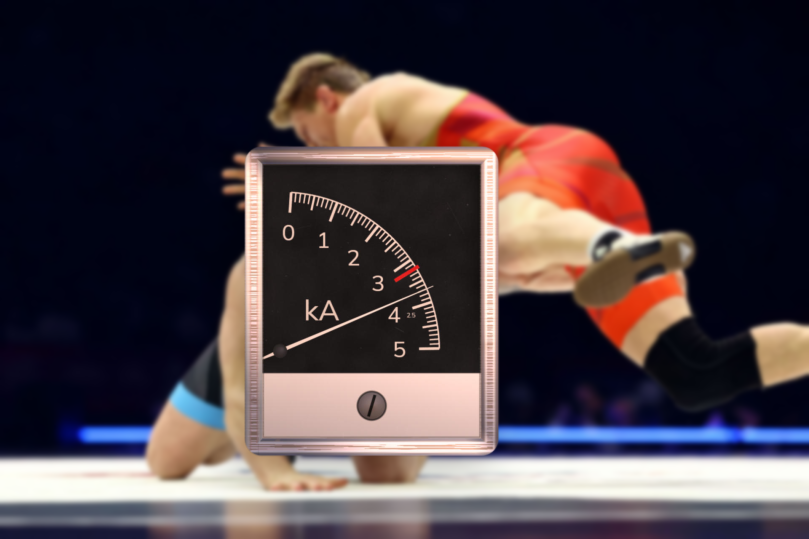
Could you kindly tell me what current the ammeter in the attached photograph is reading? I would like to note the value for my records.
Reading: 3.7 kA
